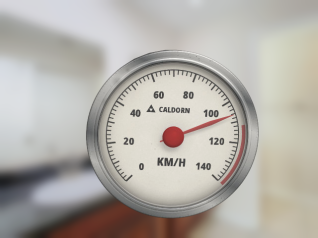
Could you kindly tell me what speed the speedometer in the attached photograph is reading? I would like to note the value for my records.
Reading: 106 km/h
